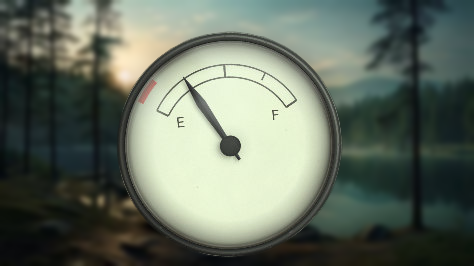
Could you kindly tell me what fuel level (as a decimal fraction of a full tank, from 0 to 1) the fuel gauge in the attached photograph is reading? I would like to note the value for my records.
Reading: 0.25
